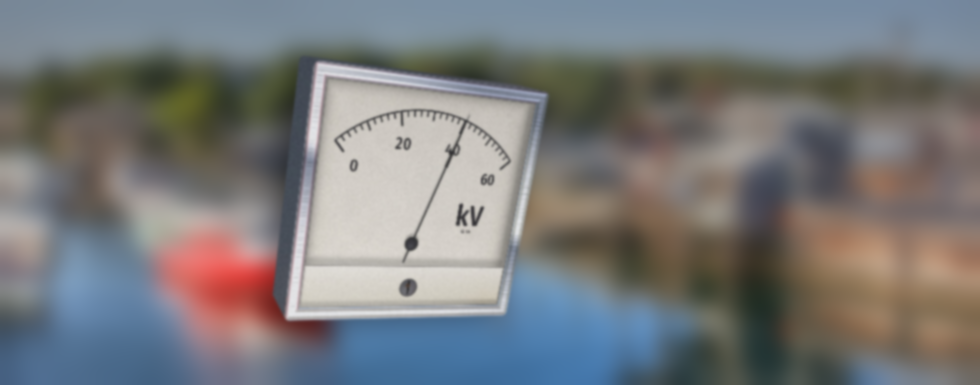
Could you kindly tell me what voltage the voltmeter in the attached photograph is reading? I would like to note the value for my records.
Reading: 40 kV
